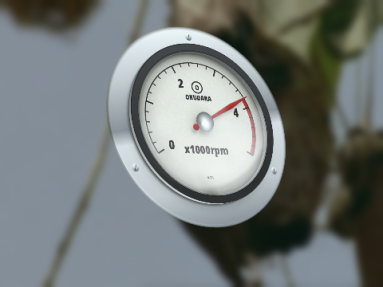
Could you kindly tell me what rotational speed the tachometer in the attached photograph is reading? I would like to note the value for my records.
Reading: 3800 rpm
